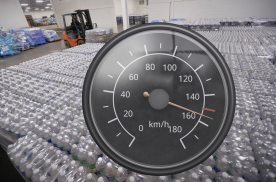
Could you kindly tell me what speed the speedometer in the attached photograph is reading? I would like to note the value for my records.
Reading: 155 km/h
